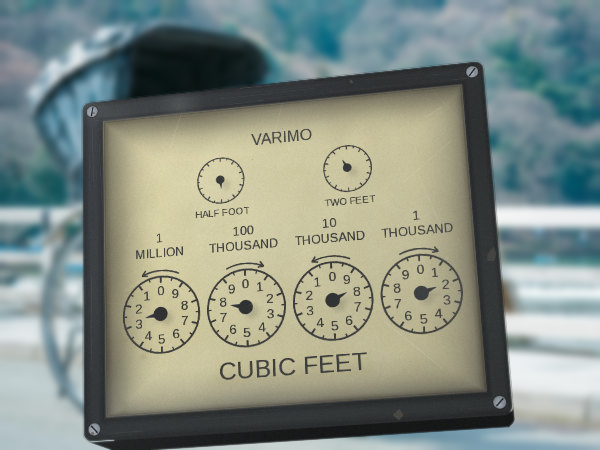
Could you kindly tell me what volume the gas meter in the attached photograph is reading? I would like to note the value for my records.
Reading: 278200 ft³
